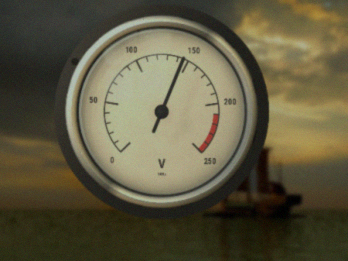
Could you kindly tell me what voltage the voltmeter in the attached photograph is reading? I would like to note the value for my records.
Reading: 145 V
